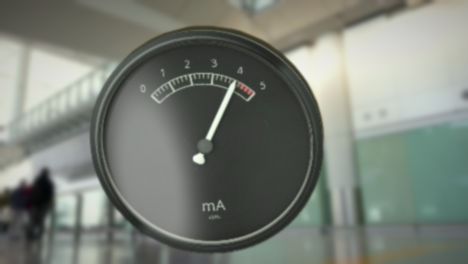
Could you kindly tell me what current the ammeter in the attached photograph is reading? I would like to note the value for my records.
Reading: 4 mA
